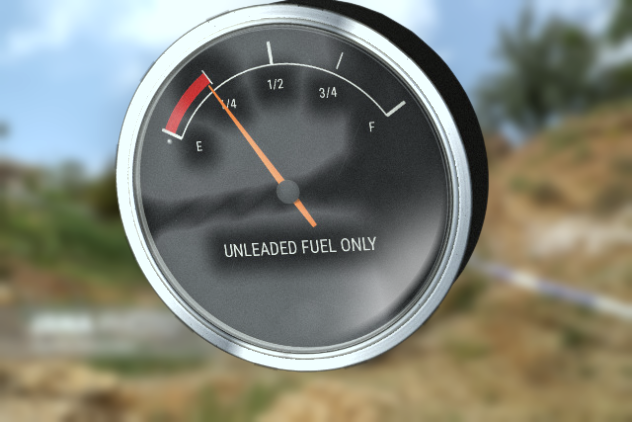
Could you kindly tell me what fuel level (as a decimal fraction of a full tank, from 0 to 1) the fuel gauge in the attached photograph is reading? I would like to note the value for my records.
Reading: 0.25
